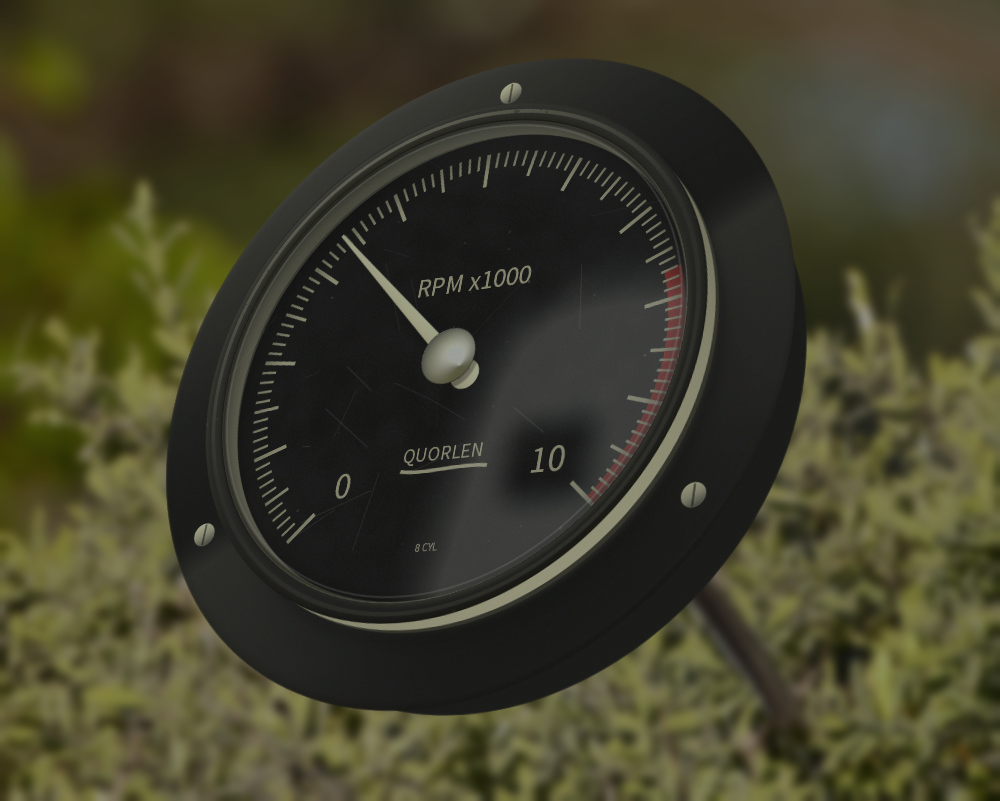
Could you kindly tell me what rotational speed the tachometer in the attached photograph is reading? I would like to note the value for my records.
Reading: 3400 rpm
